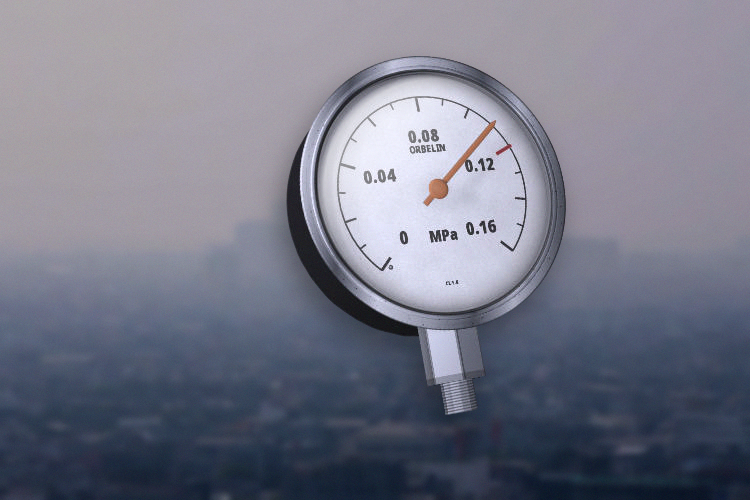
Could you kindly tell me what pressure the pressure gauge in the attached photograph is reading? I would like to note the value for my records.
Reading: 0.11 MPa
